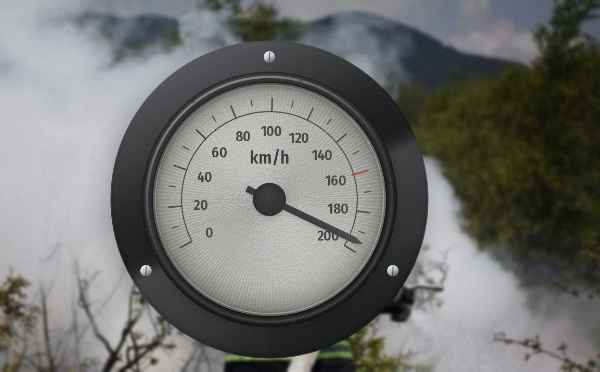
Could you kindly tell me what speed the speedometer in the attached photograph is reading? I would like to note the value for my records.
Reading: 195 km/h
